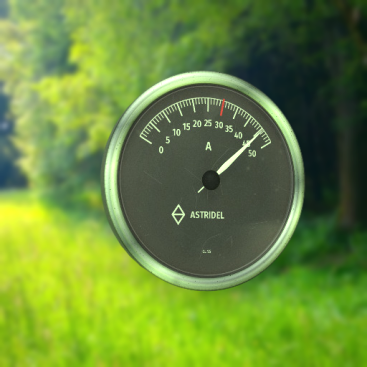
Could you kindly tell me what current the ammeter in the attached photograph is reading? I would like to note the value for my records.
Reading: 45 A
